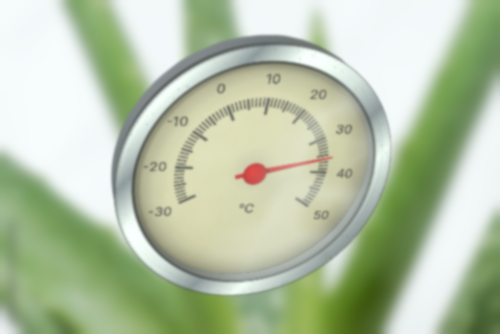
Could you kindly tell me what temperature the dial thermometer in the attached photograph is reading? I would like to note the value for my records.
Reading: 35 °C
